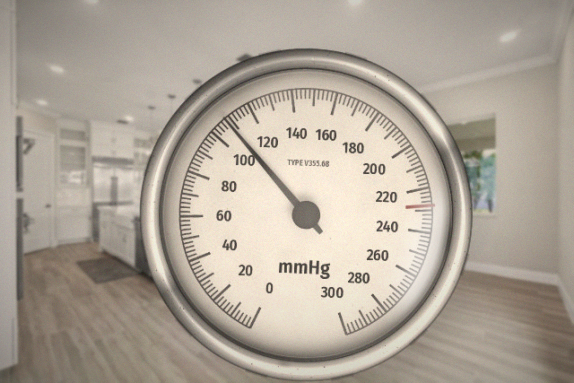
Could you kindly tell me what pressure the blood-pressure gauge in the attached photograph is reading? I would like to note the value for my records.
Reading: 108 mmHg
